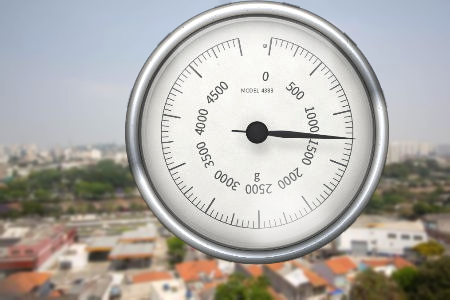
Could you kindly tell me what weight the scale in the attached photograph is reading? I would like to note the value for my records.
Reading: 1250 g
